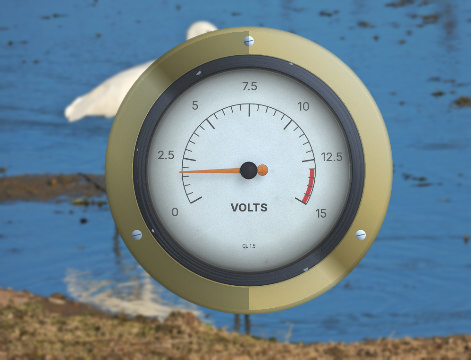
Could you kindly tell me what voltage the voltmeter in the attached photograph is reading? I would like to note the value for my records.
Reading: 1.75 V
